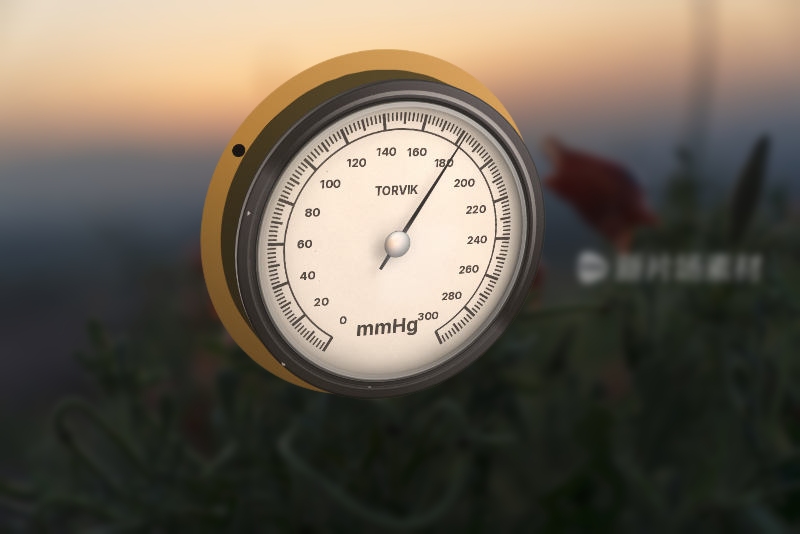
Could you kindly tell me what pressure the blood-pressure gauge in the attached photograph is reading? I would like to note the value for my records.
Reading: 180 mmHg
